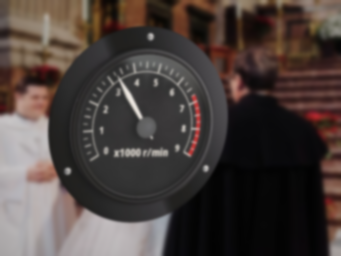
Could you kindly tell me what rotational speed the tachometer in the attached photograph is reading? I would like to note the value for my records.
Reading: 3250 rpm
